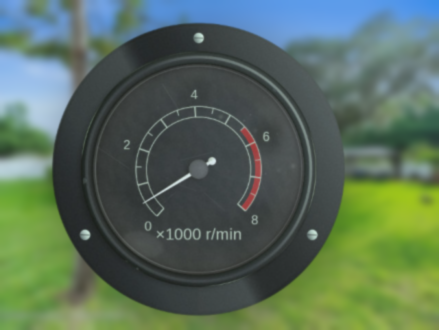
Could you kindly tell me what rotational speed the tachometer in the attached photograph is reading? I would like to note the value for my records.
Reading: 500 rpm
